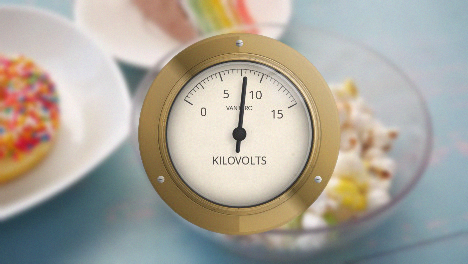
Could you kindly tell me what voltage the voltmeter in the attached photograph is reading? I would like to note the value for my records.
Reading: 8 kV
